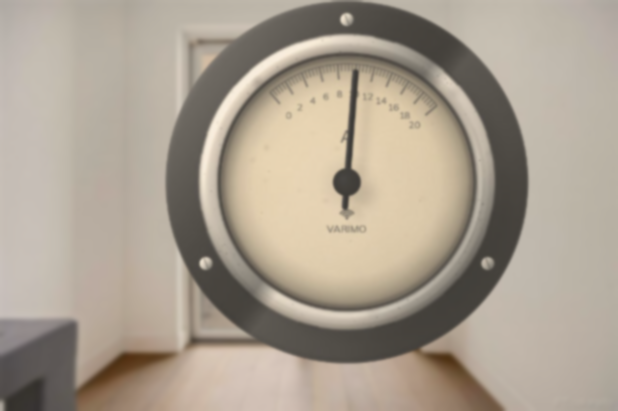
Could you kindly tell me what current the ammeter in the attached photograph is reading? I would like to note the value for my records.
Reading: 10 A
